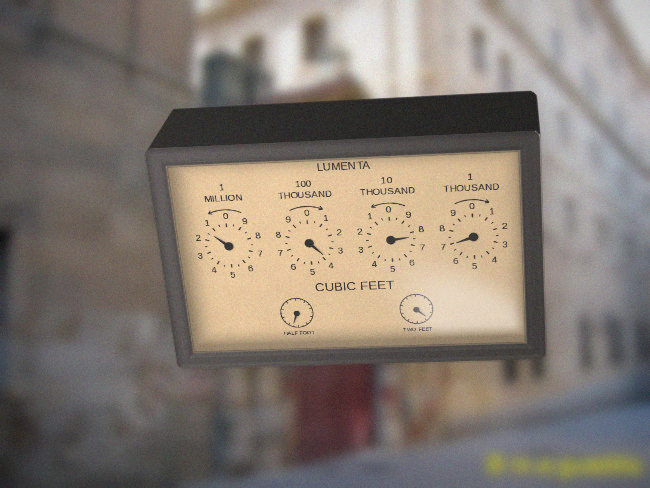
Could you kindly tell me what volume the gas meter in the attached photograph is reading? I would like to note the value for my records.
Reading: 137700 ft³
